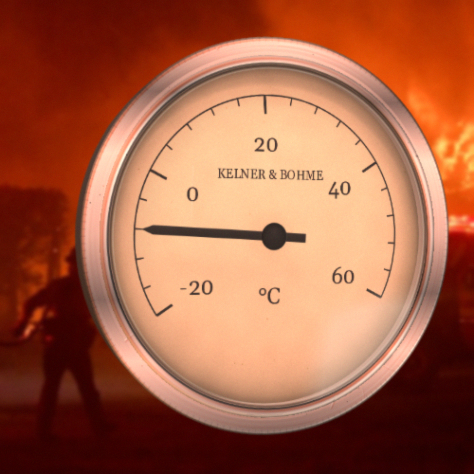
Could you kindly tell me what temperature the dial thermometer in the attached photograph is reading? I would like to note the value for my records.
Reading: -8 °C
